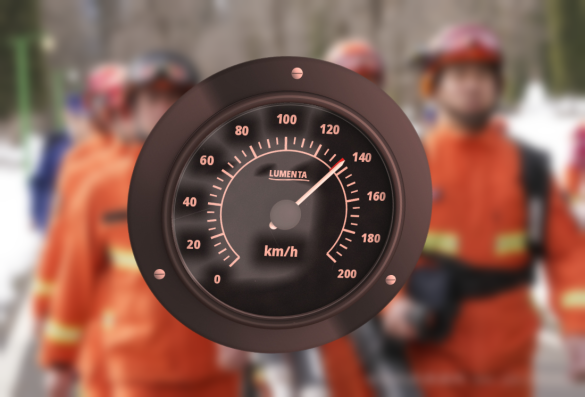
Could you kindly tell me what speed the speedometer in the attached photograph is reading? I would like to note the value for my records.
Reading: 135 km/h
